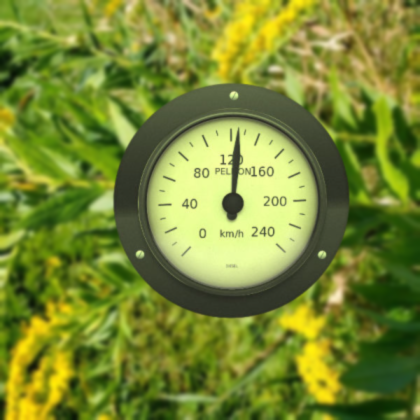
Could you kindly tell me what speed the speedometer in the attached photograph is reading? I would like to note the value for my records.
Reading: 125 km/h
